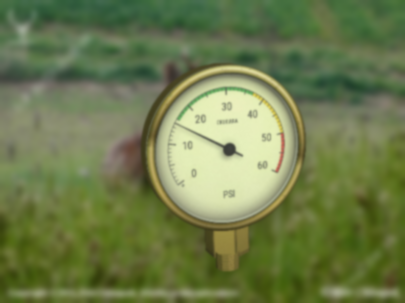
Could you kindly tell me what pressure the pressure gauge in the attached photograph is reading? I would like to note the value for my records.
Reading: 15 psi
